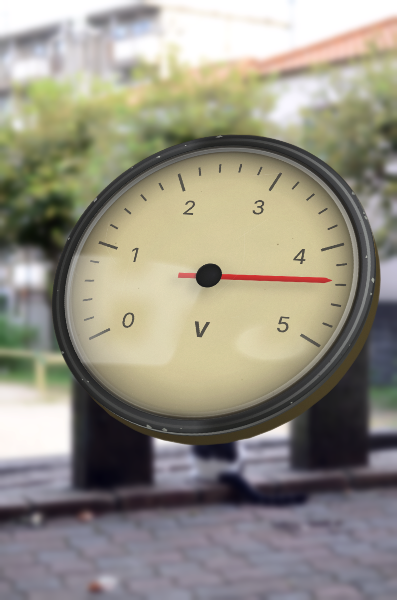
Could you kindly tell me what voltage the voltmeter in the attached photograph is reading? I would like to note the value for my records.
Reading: 4.4 V
